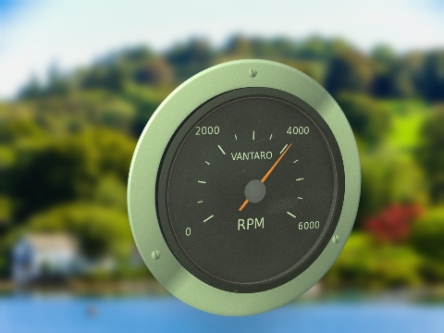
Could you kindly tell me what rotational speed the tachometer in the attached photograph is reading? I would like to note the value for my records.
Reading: 4000 rpm
